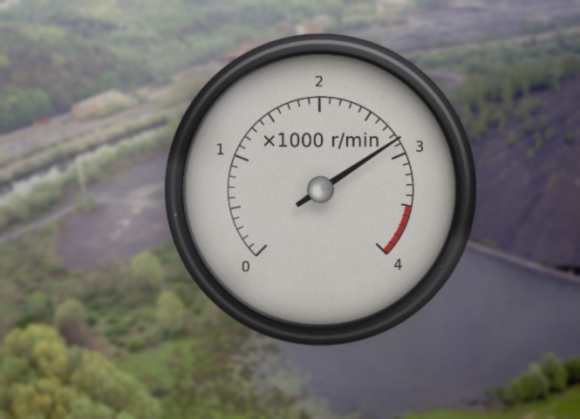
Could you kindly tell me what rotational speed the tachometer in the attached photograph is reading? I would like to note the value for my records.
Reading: 2850 rpm
